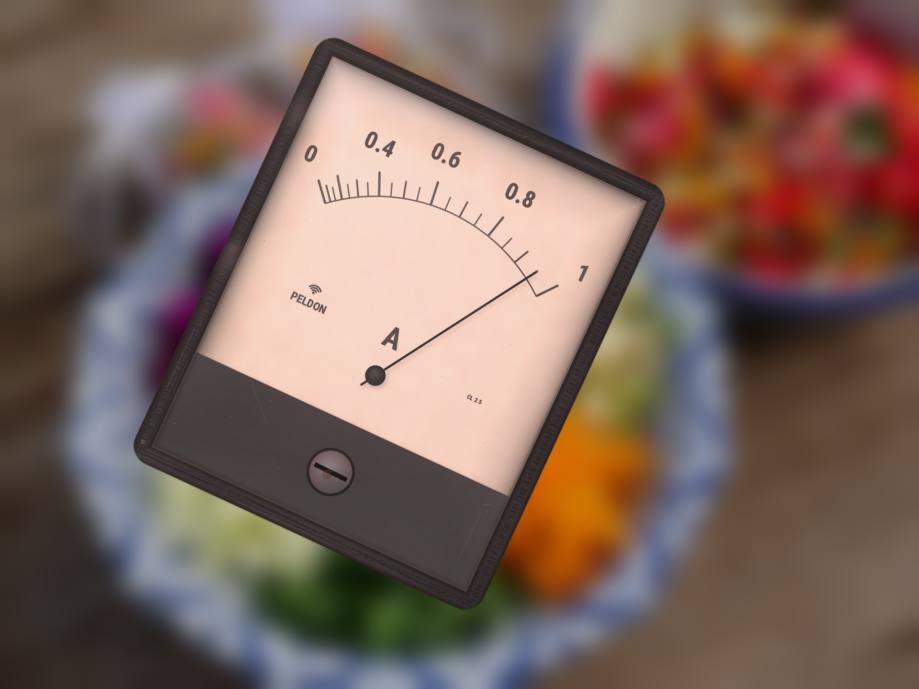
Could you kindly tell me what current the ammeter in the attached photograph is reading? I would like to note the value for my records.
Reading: 0.95 A
